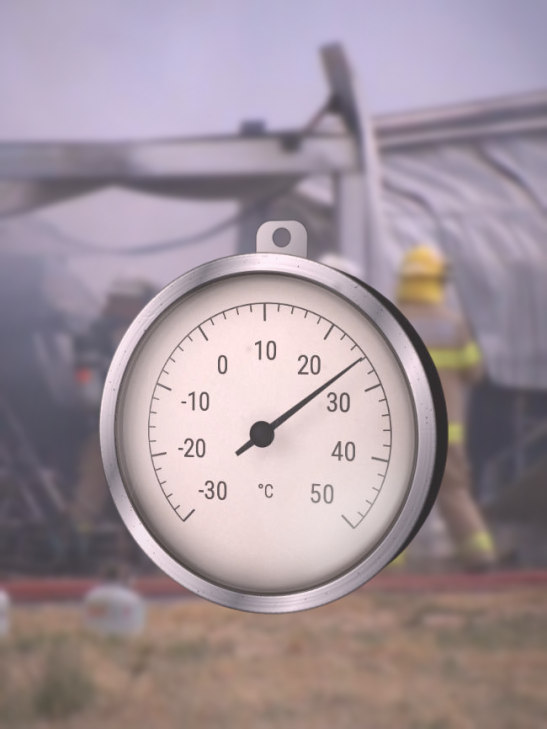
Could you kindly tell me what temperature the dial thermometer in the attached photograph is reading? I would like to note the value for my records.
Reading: 26 °C
